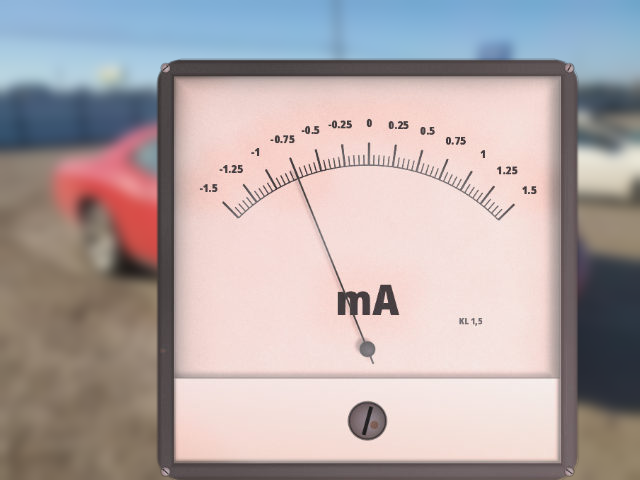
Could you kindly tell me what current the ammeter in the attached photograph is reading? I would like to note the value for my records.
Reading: -0.75 mA
